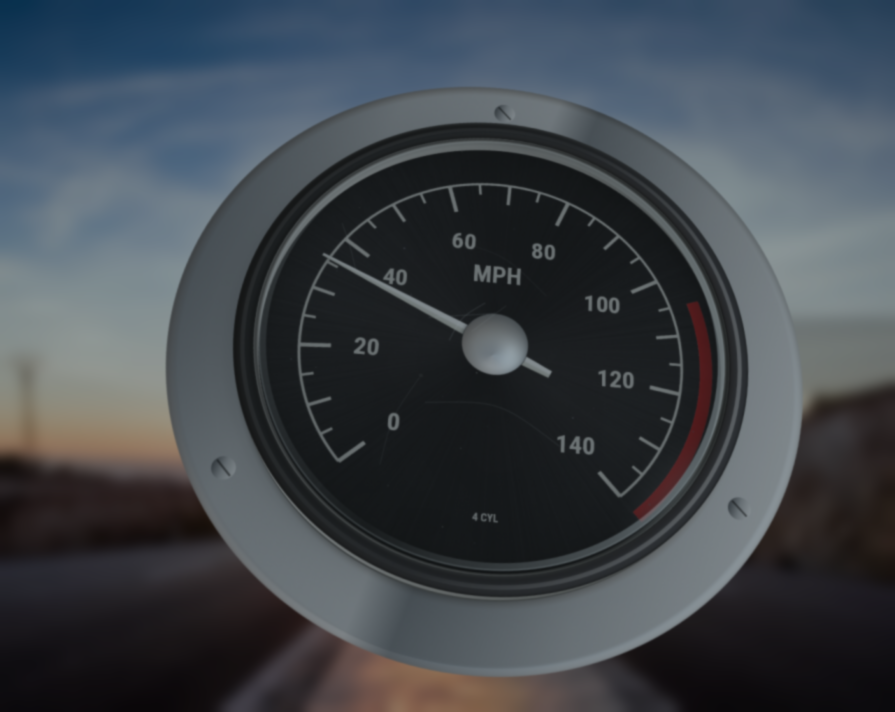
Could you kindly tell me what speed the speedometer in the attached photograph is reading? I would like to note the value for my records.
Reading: 35 mph
